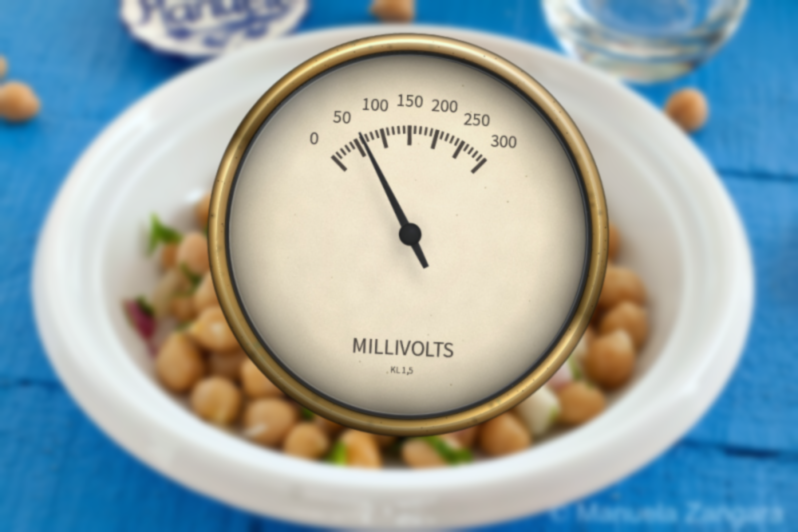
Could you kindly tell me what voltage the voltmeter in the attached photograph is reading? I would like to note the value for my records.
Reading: 60 mV
